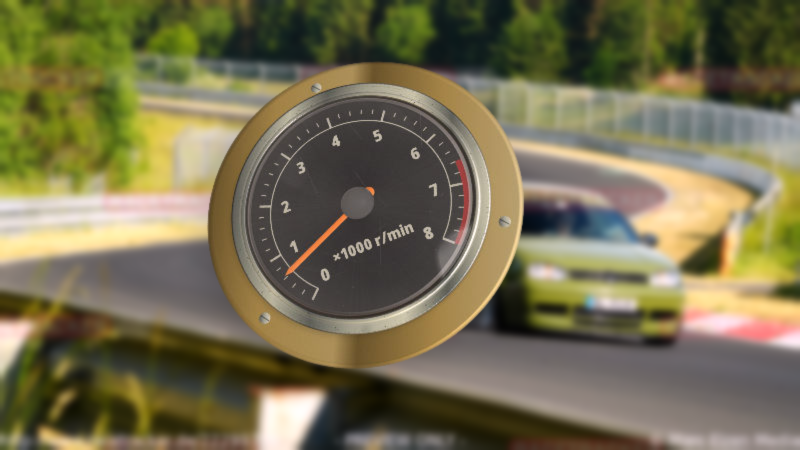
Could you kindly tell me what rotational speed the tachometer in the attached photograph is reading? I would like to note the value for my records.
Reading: 600 rpm
